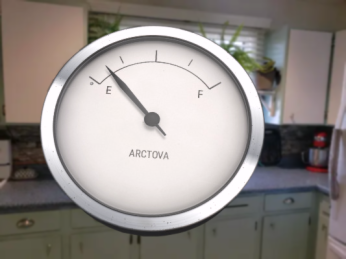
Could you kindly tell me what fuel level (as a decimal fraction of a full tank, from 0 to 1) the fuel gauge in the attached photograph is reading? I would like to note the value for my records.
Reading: 0.125
